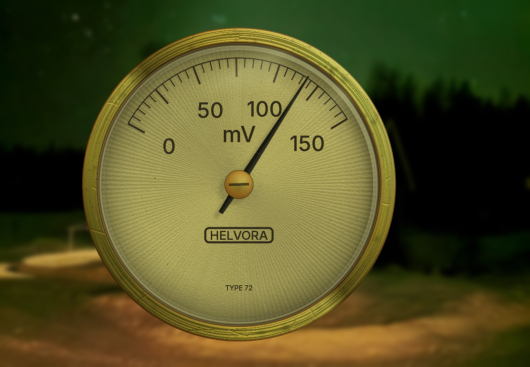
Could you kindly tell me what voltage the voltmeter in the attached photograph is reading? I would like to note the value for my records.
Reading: 117.5 mV
